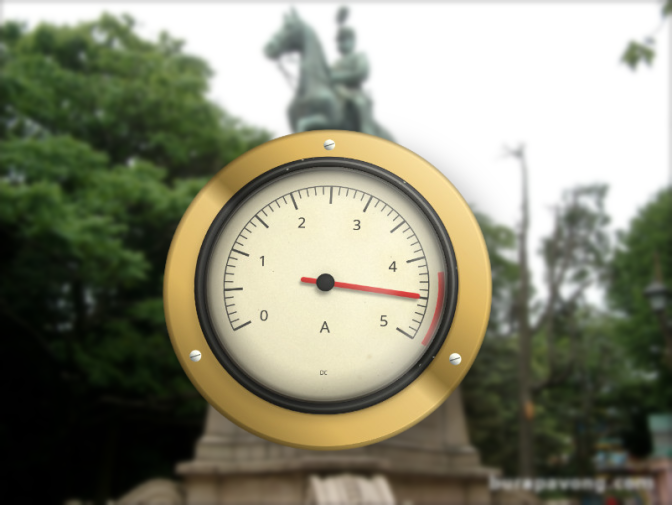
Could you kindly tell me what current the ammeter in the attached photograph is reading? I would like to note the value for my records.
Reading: 4.5 A
